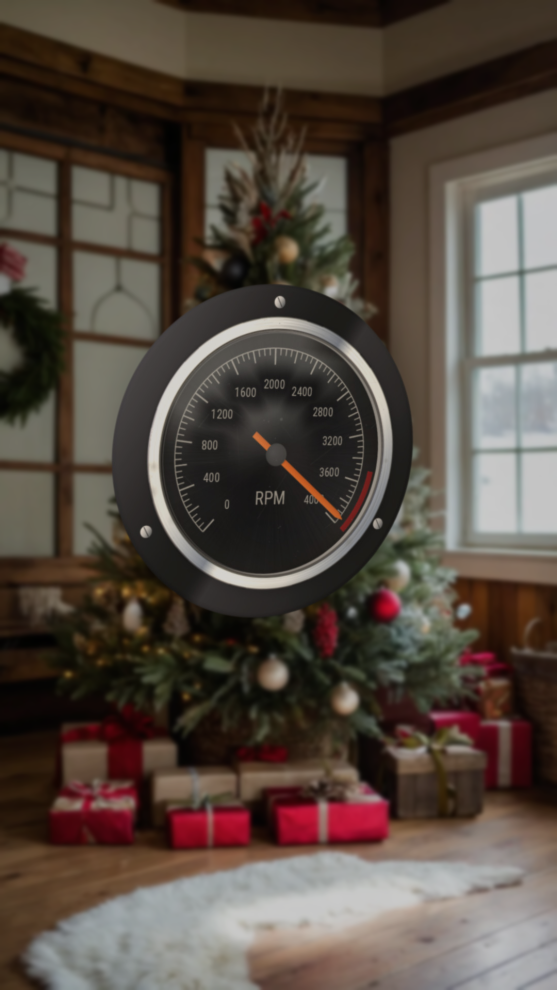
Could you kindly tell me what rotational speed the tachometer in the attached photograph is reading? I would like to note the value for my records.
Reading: 3950 rpm
